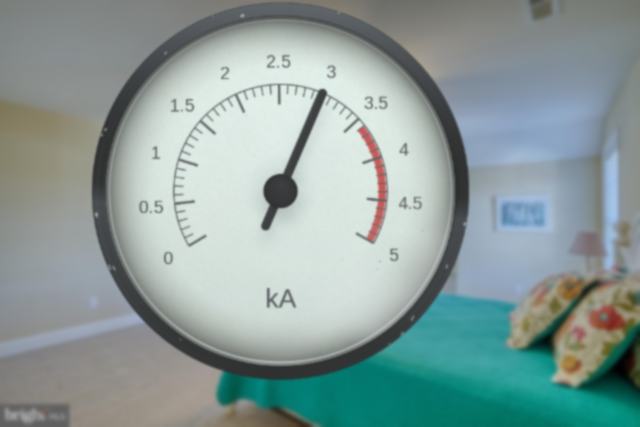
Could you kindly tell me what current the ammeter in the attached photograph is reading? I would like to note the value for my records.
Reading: 3 kA
